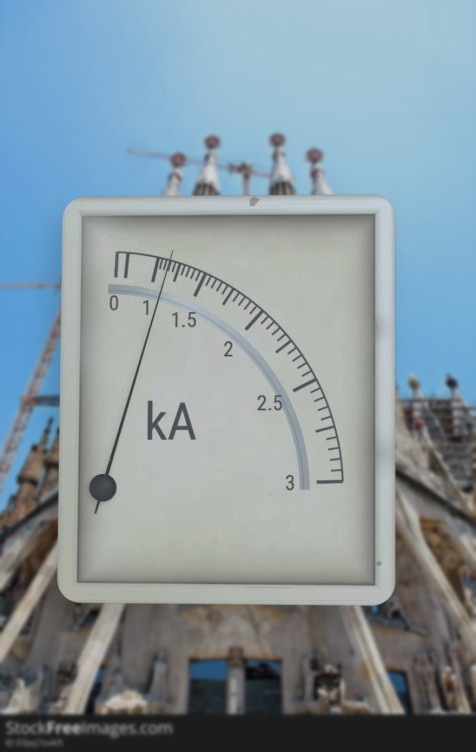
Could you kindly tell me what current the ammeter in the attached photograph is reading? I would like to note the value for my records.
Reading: 1.15 kA
